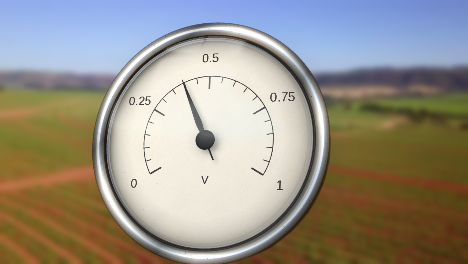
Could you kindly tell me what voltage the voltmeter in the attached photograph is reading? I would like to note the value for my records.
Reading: 0.4 V
